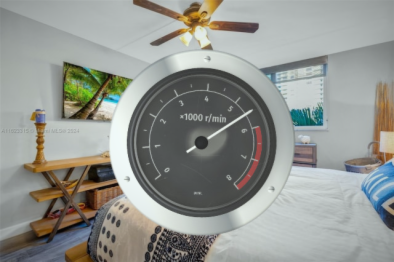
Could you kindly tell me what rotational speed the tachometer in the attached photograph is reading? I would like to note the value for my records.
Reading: 5500 rpm
